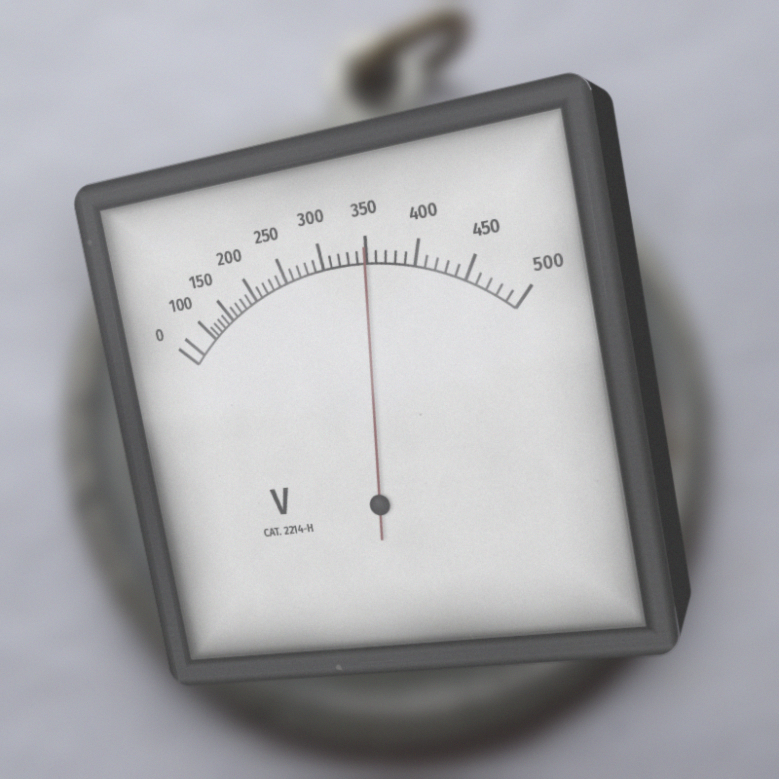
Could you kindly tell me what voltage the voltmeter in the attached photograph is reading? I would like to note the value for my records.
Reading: 350 V
